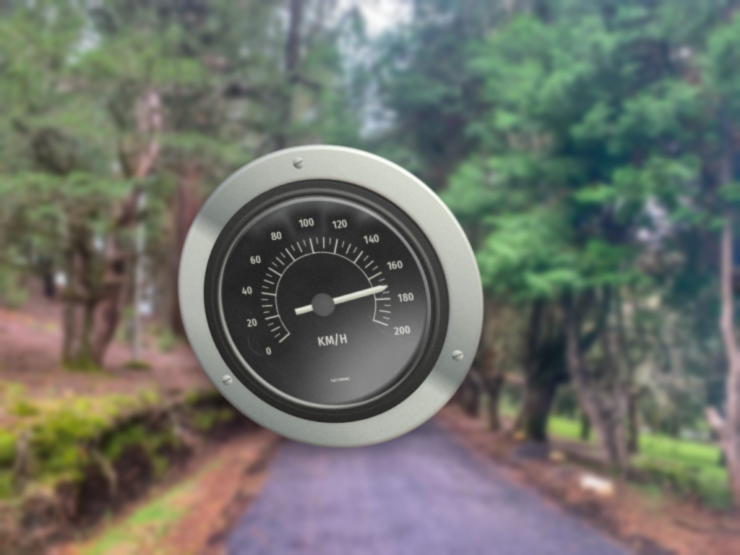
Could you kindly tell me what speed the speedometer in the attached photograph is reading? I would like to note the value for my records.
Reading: 170 km/h
